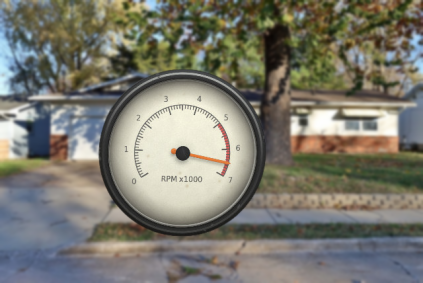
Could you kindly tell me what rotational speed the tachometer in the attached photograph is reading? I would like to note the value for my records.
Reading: 6500 rpm
